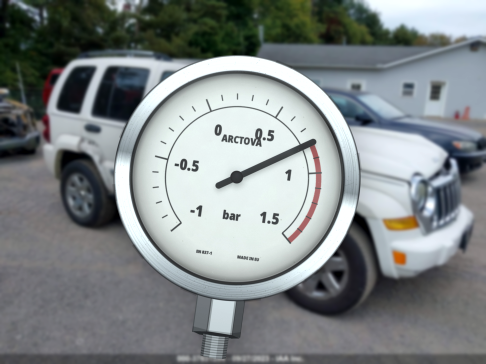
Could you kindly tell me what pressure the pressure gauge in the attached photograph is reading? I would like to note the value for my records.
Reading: 0.8 bar
